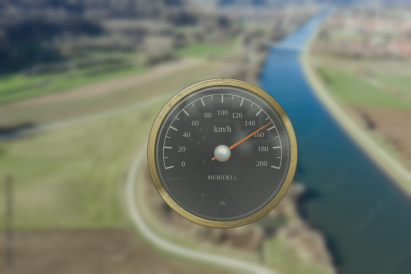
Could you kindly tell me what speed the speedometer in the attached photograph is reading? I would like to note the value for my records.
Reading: 155 km/h
